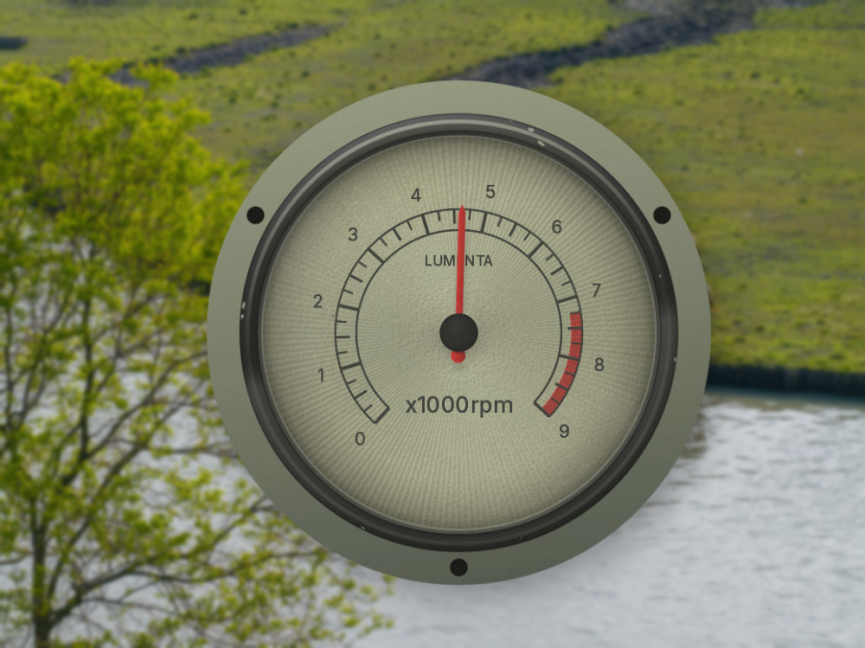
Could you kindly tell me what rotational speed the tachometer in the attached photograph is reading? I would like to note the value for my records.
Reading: 4625 rpm
